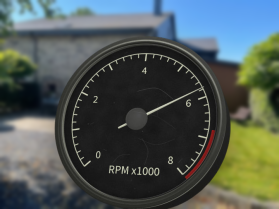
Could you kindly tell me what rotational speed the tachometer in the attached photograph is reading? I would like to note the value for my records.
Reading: 5800 rpm
